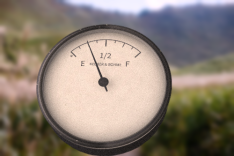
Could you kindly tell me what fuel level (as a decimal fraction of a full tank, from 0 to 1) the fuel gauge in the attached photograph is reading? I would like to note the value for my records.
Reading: 0.25
